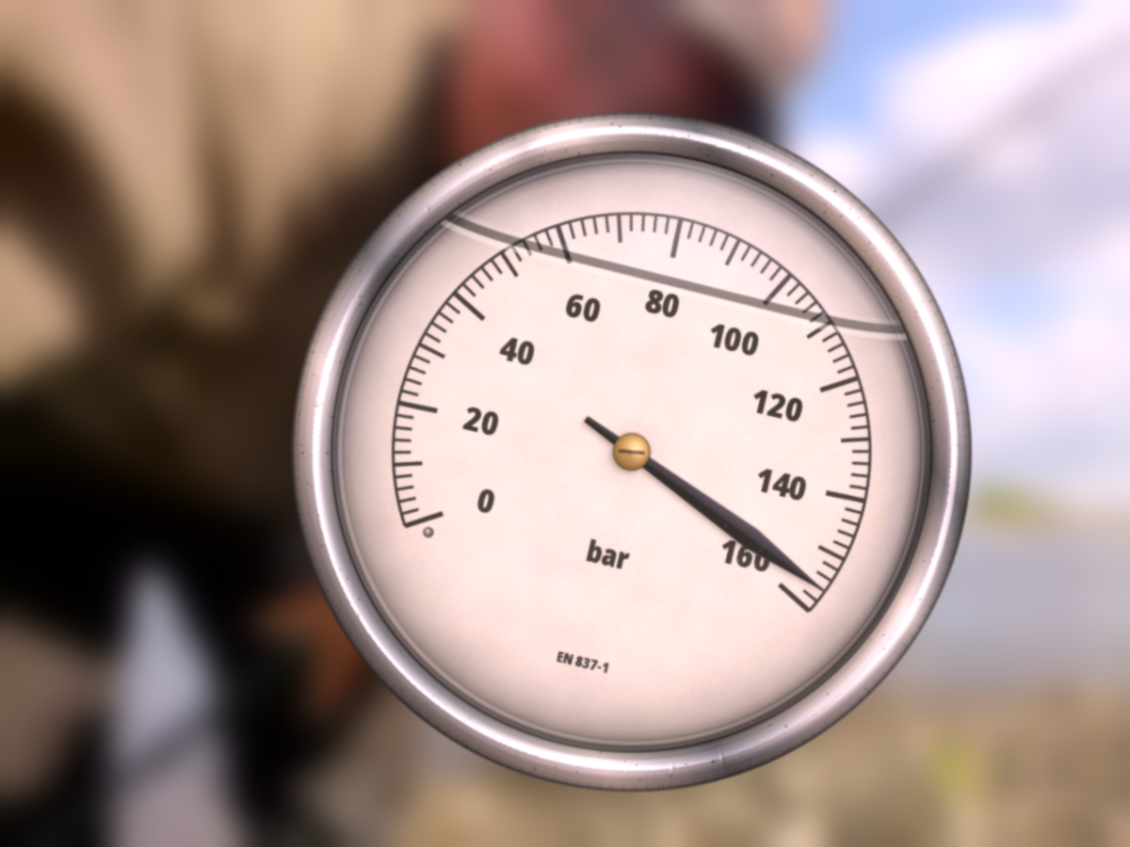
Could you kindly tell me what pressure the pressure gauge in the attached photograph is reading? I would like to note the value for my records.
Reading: 156 bar
